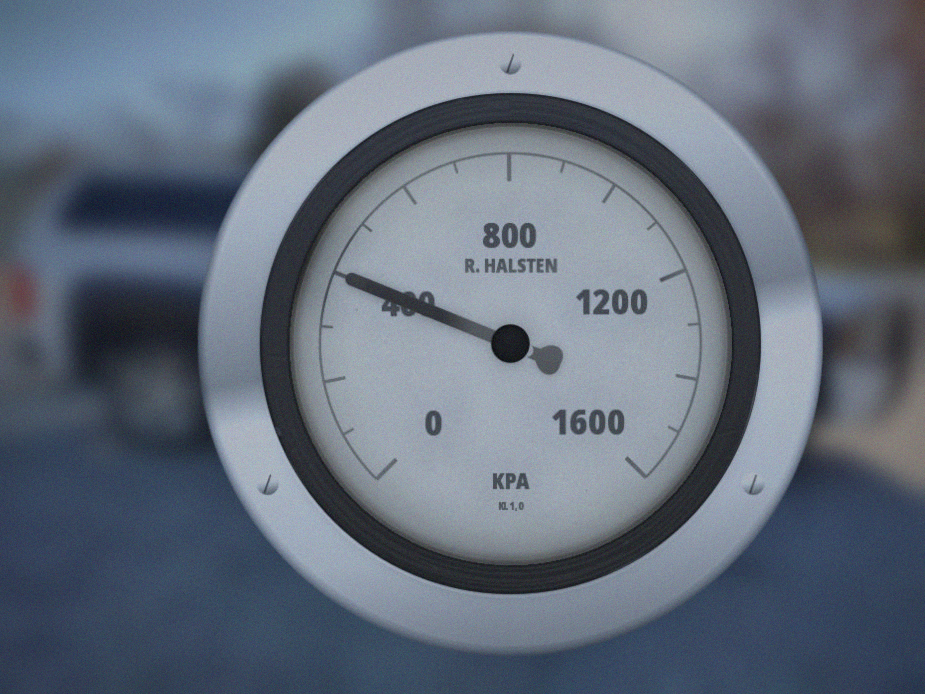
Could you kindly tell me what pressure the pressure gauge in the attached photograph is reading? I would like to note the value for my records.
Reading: 400 kPa
